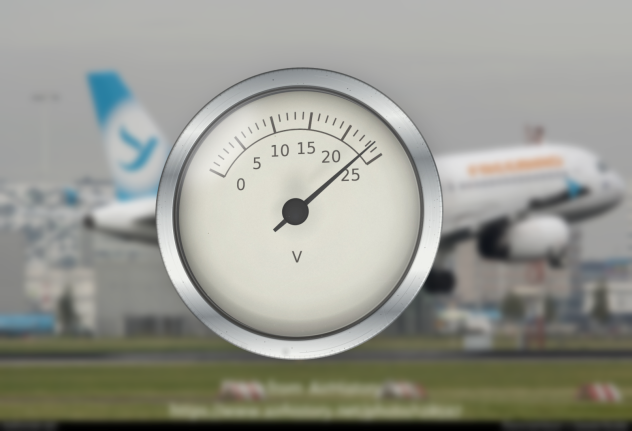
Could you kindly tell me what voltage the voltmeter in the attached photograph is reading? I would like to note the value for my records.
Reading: 23.5 V
